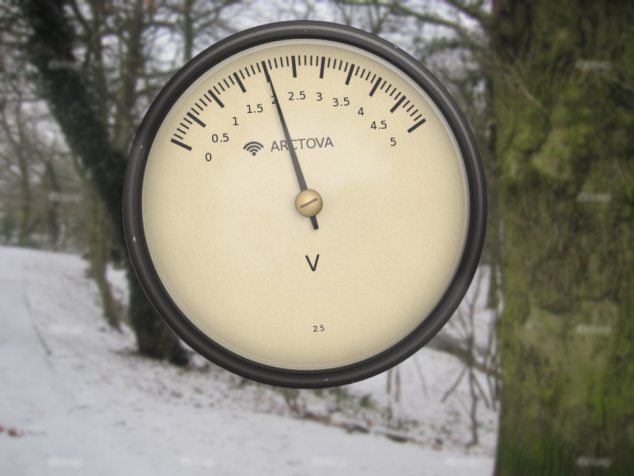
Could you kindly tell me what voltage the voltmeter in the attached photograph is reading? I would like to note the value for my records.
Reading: 2 V
